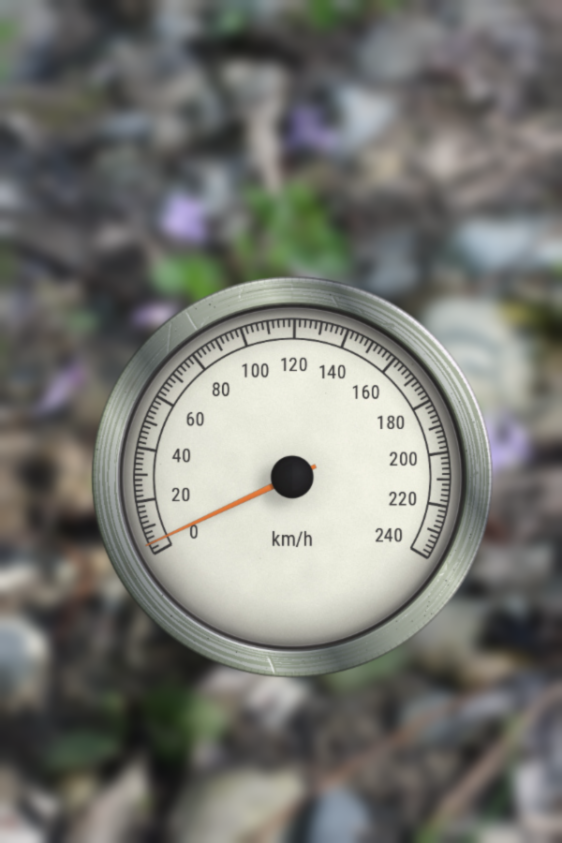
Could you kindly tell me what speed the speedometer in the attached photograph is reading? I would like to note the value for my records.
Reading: 4 km/h
